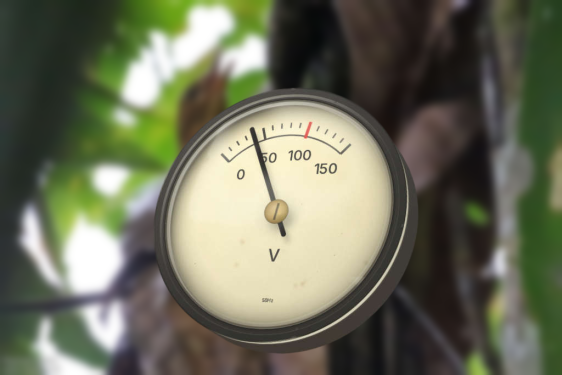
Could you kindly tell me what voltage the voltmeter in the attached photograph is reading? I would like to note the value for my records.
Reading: 40 V
